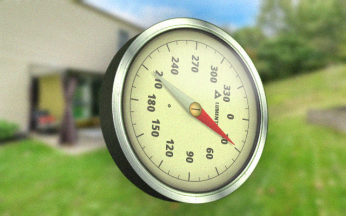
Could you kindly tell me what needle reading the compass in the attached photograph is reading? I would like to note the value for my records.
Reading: 30 °
